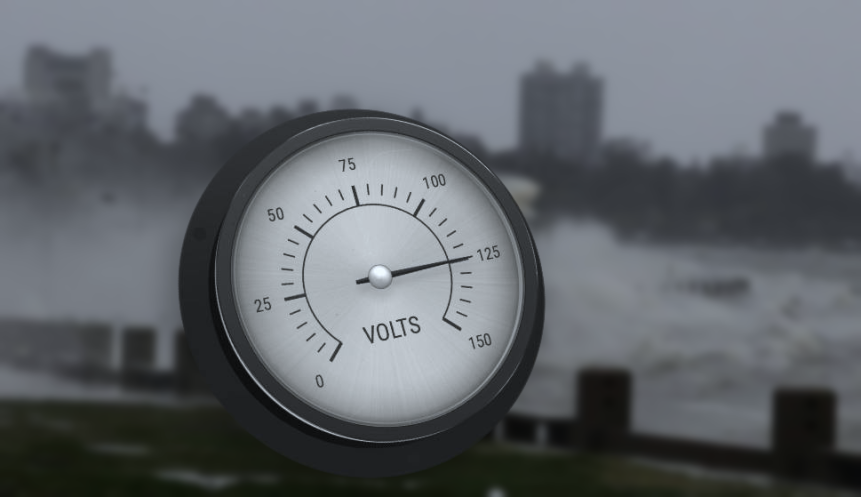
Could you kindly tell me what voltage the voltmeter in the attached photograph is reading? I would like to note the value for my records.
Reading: 125 V
